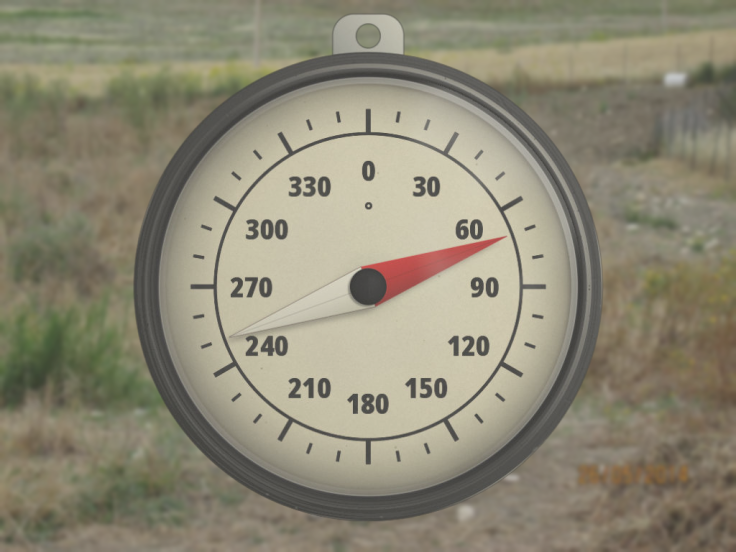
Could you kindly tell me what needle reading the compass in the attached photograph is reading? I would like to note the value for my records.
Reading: 70 °
